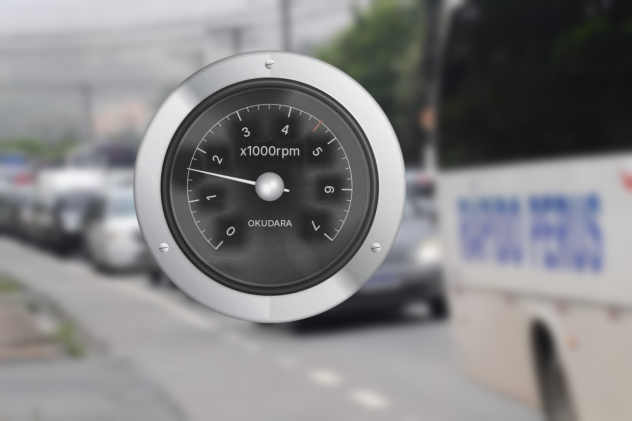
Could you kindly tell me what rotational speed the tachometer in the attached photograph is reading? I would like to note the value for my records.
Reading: 1600 rpm
